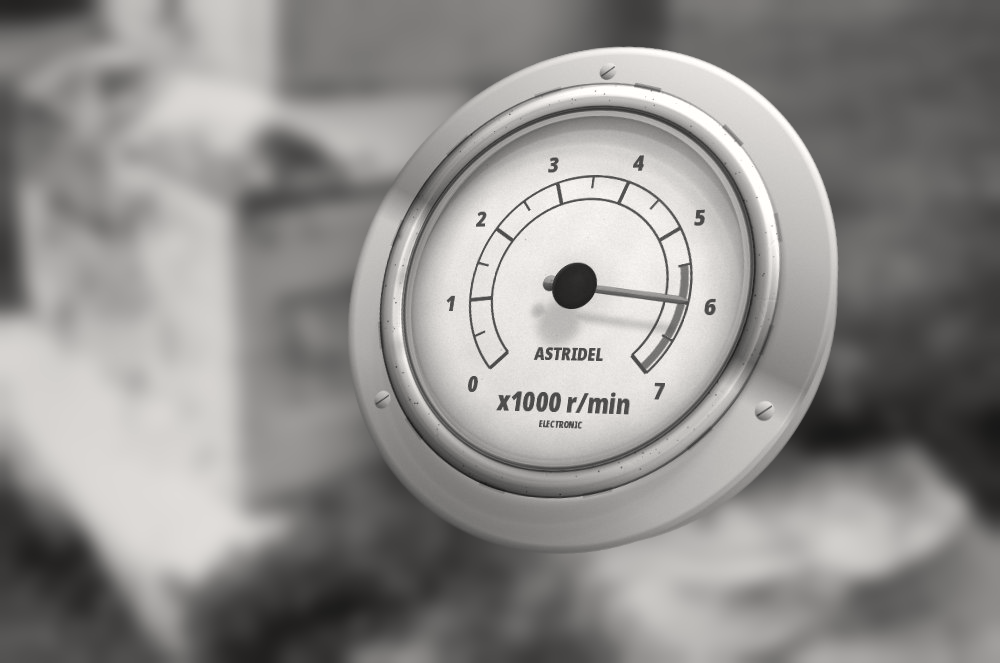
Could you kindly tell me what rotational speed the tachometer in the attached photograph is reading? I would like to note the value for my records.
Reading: 6000 rpm
